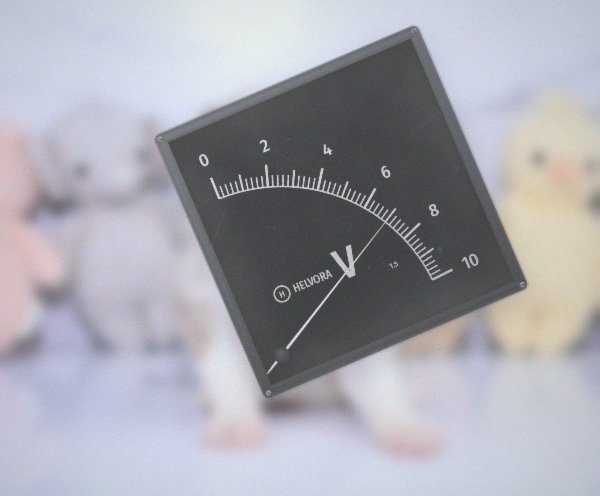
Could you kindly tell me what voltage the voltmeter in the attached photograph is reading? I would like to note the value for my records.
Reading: 7 V
